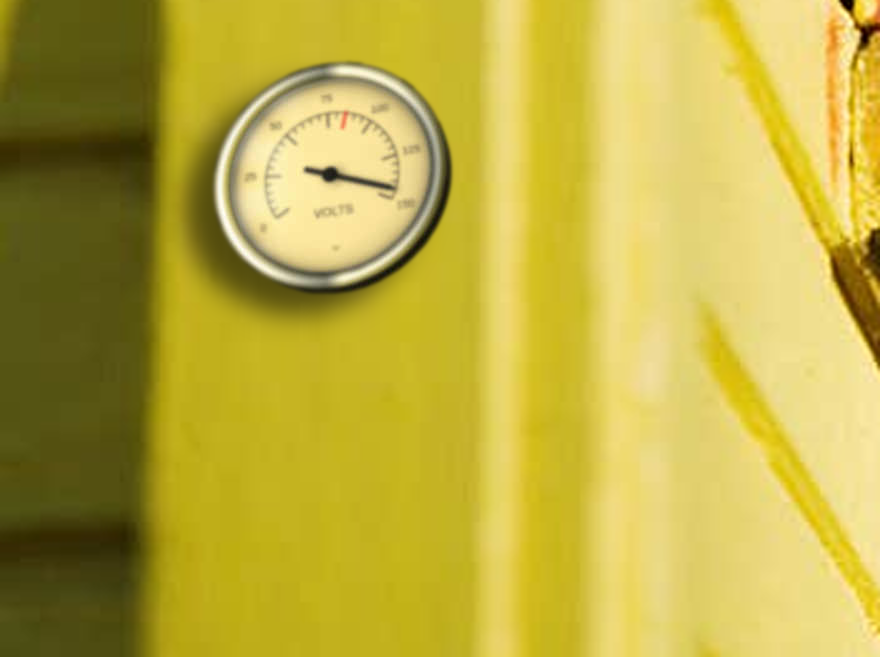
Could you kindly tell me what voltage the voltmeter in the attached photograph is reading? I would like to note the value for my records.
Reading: 145 V
